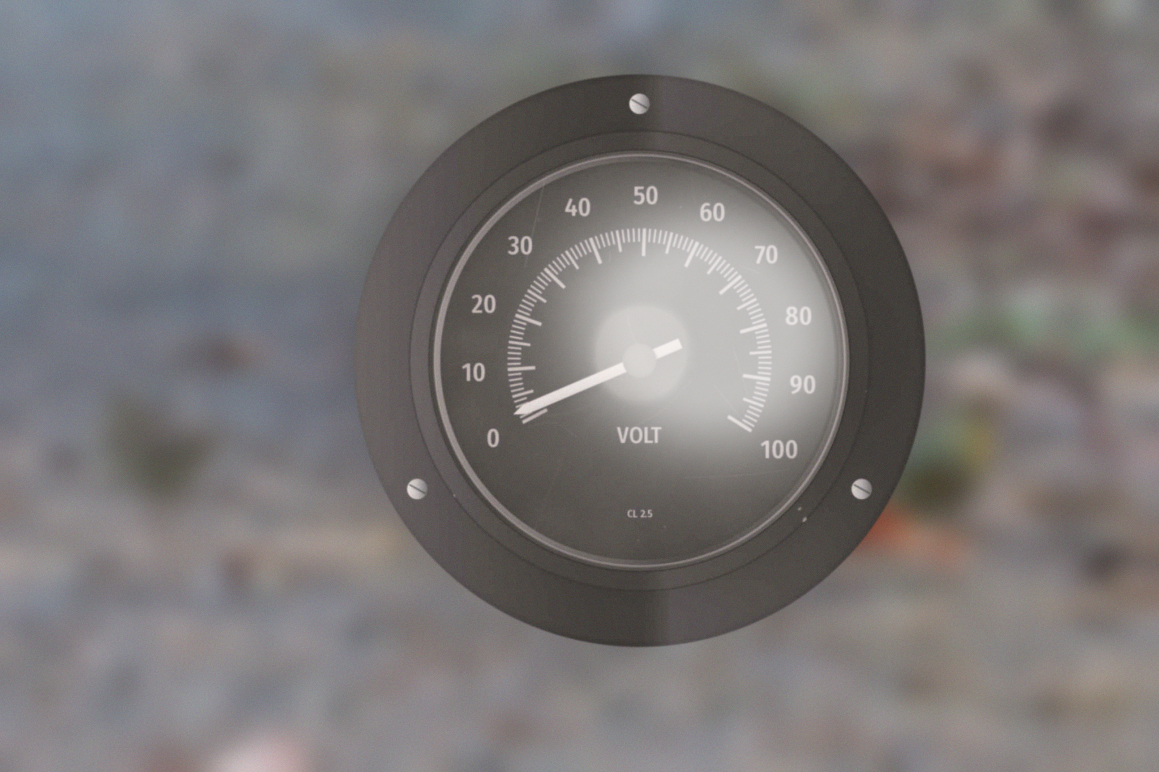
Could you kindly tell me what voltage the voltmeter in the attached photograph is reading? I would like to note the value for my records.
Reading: 2 V
